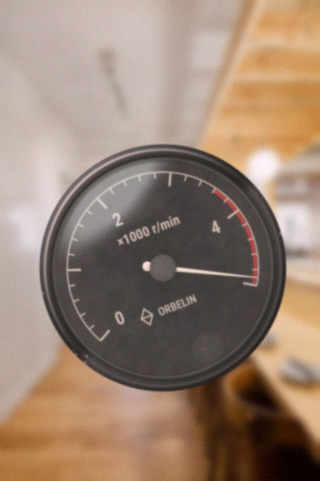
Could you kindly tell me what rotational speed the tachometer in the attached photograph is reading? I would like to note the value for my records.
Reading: 4900 rpm
